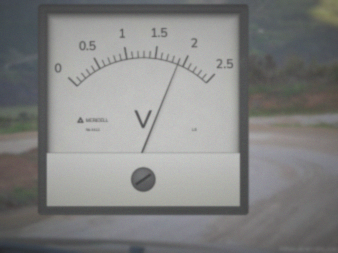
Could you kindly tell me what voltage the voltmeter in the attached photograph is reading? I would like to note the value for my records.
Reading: 1.9 V
